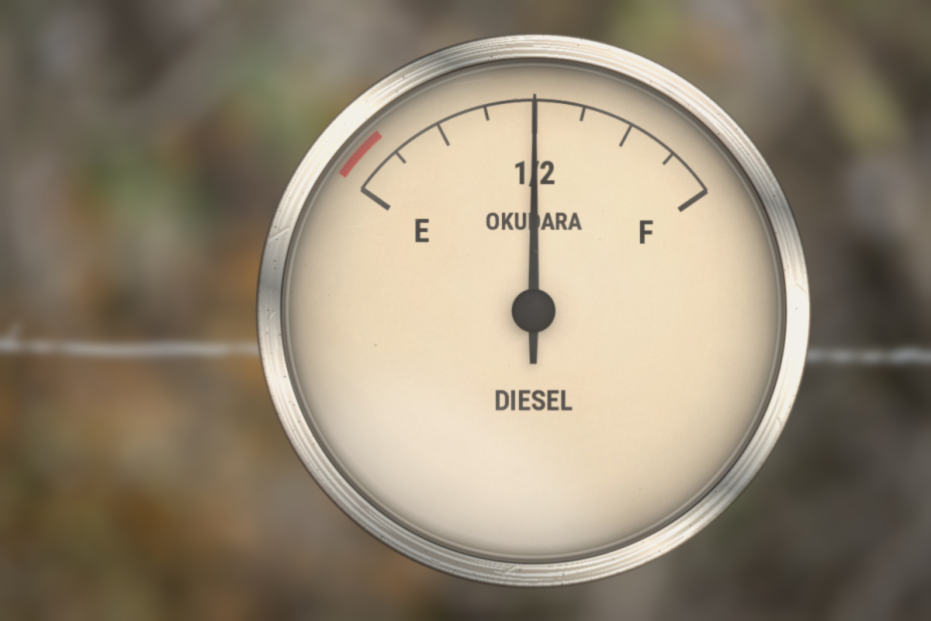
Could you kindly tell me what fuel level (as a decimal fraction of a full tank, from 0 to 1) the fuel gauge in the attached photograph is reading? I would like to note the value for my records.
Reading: 0.5
